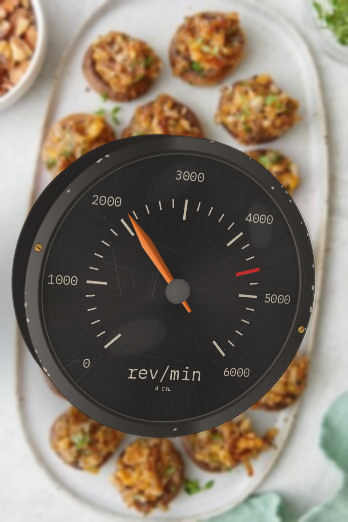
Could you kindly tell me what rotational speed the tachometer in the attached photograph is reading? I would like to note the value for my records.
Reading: 2100 rpm
